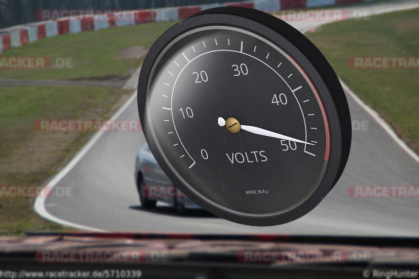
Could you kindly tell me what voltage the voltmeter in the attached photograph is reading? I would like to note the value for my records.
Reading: 48 V
